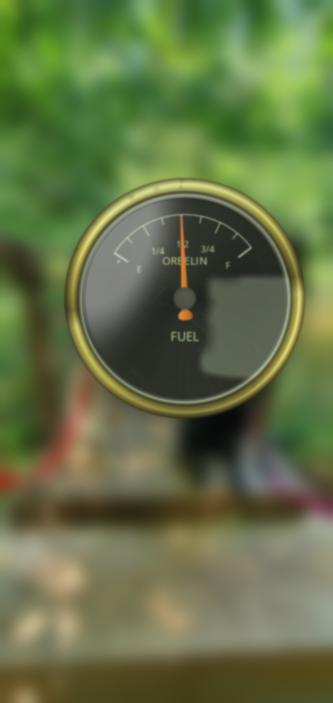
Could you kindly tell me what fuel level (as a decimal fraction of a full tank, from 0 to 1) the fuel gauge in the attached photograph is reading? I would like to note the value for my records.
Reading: 0.5
